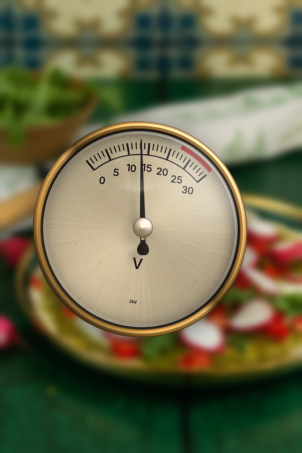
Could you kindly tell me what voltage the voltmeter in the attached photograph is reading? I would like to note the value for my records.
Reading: 13 V
